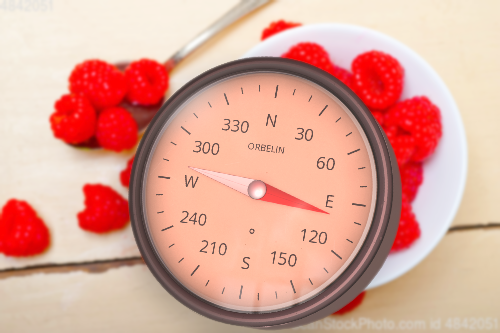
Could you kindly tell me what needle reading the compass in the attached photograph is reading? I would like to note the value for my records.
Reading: 100 °
